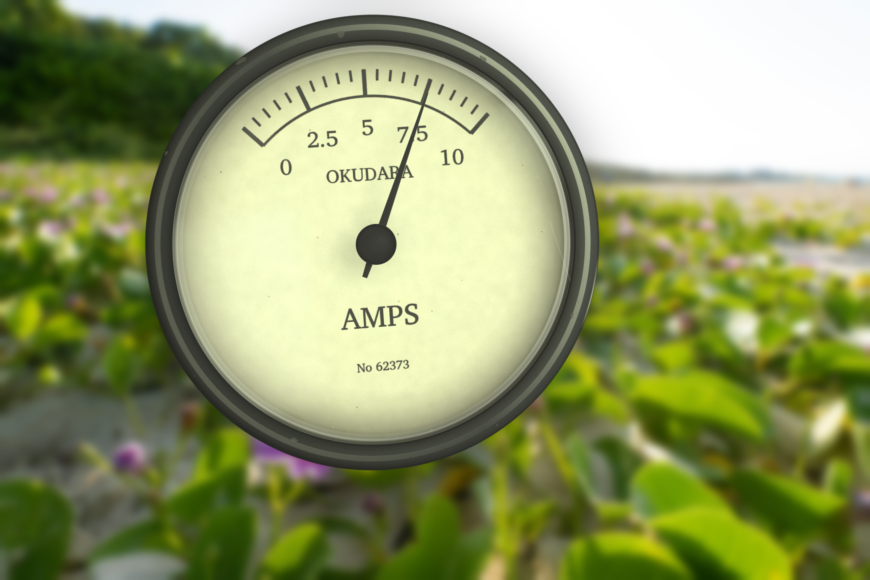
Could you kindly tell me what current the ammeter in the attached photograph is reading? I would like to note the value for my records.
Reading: 7.5 A
